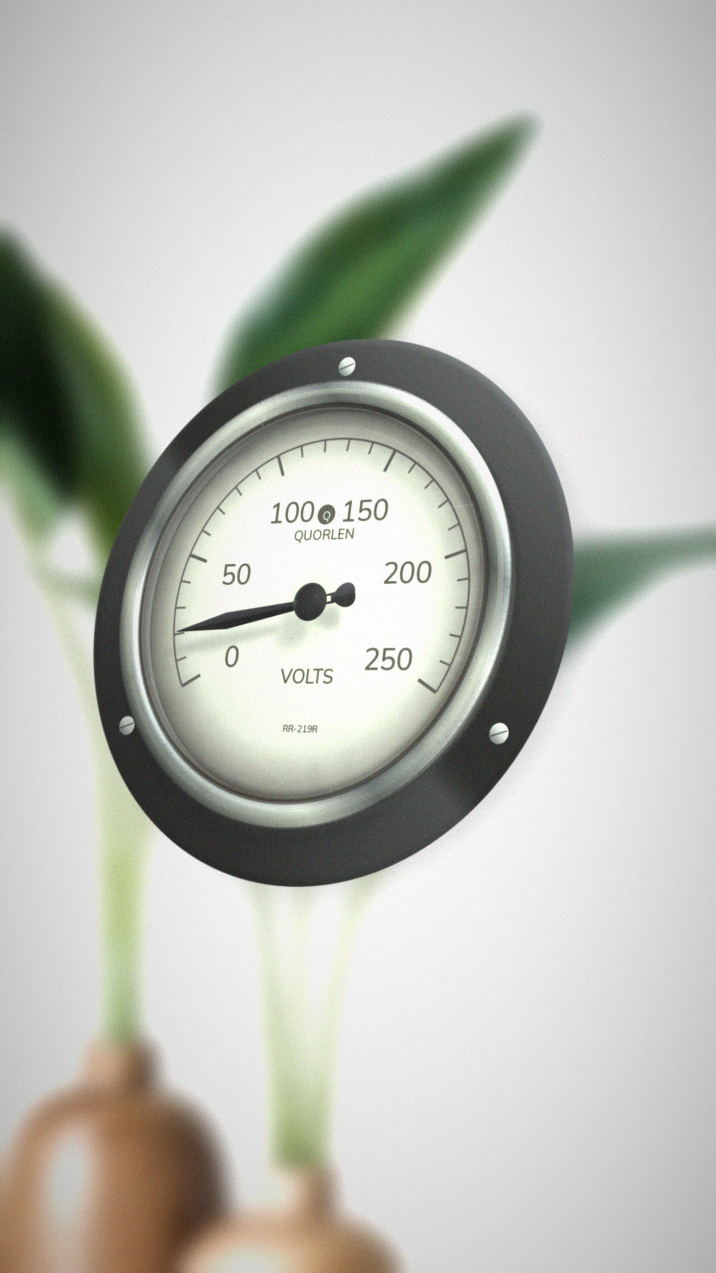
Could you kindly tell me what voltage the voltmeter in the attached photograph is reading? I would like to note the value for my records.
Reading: 20 V
